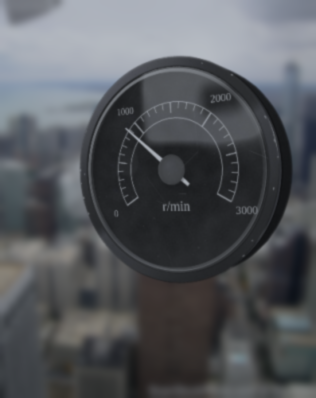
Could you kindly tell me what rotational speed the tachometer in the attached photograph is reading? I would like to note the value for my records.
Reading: 900 rpm
